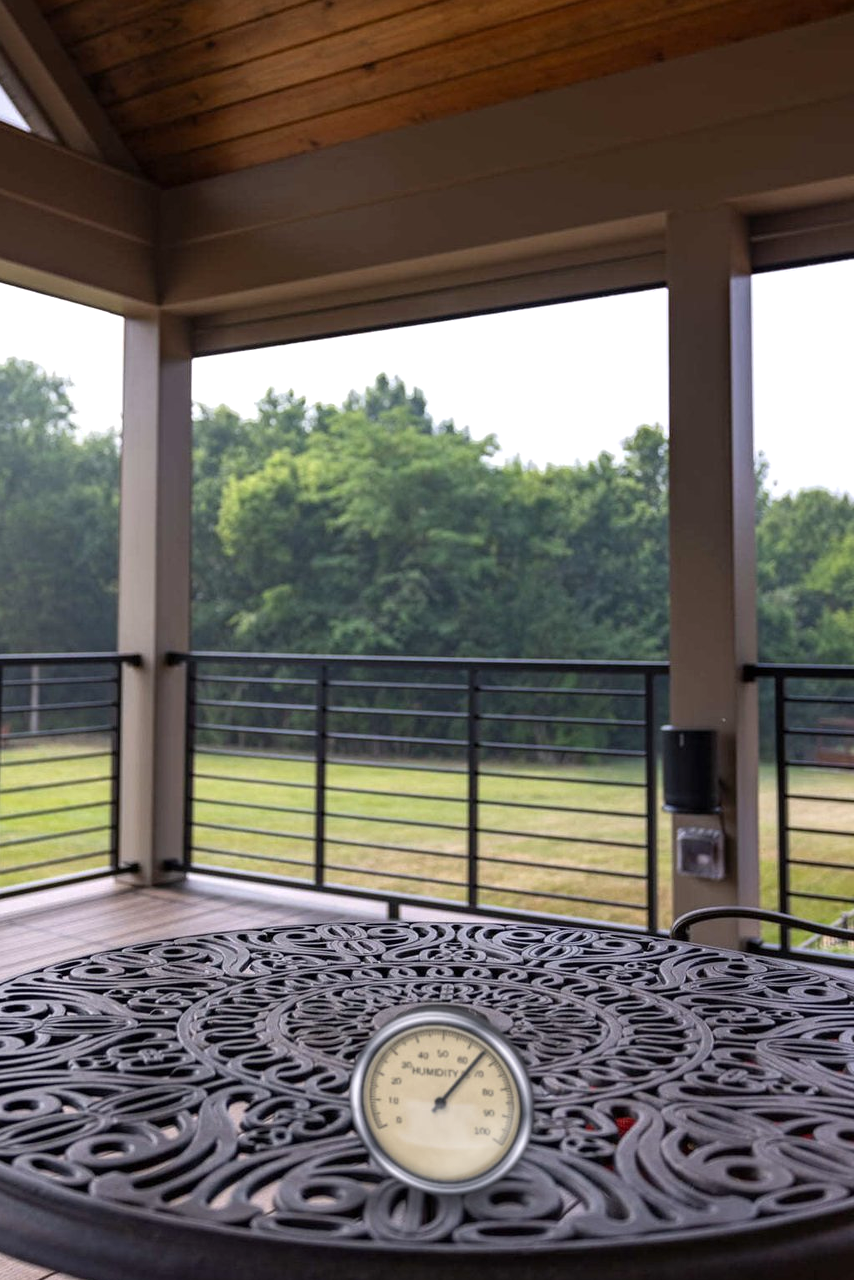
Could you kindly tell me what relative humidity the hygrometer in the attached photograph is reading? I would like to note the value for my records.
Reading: 65 %
